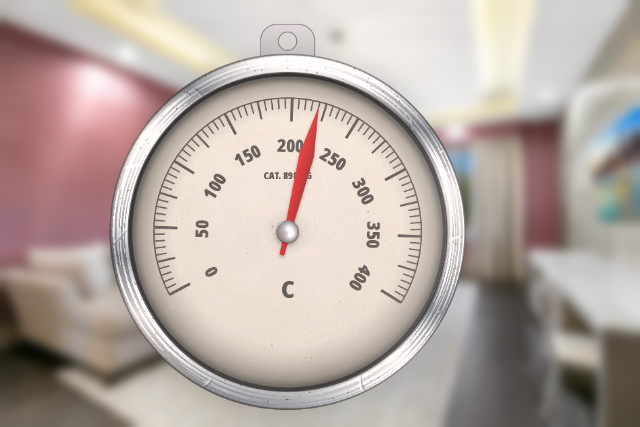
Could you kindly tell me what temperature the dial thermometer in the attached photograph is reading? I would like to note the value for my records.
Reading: 220 °C
